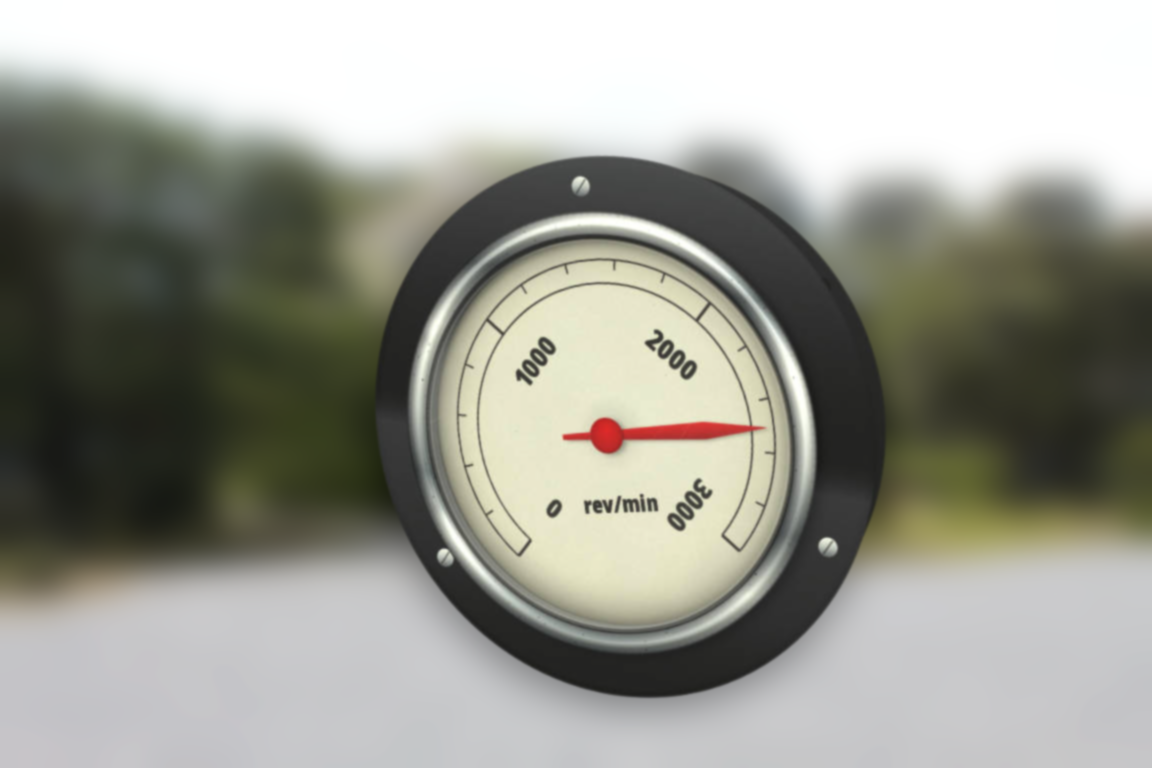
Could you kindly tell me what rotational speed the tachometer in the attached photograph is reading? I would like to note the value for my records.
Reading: 2500 rpm
